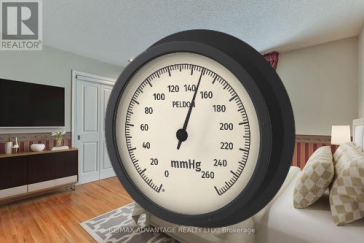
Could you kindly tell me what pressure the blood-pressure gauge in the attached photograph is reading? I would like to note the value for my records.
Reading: 150 mmHg
